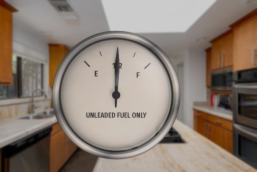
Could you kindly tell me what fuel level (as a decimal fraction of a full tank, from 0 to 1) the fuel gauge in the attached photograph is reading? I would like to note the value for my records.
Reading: 0.5
